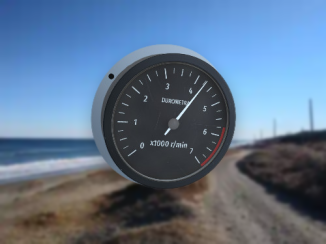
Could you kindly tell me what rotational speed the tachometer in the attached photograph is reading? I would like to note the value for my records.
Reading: 4250 rpm
